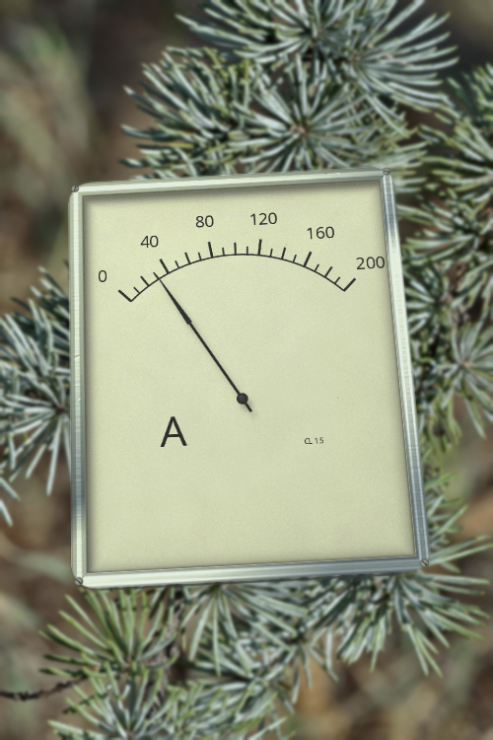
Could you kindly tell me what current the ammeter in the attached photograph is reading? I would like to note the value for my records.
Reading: 30 A
